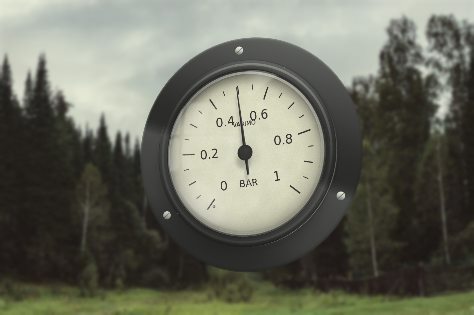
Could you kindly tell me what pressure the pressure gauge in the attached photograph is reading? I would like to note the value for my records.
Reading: 0.5 bar
